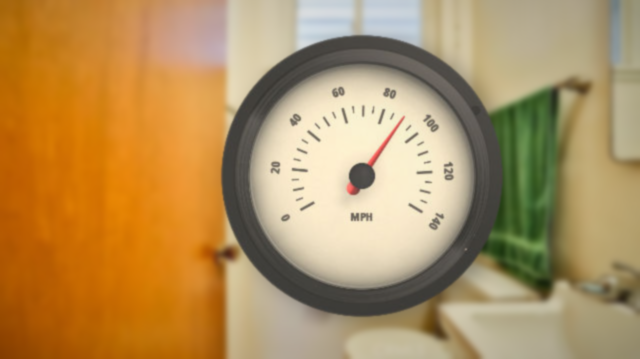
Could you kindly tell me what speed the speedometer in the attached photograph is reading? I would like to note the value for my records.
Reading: 90 mph
